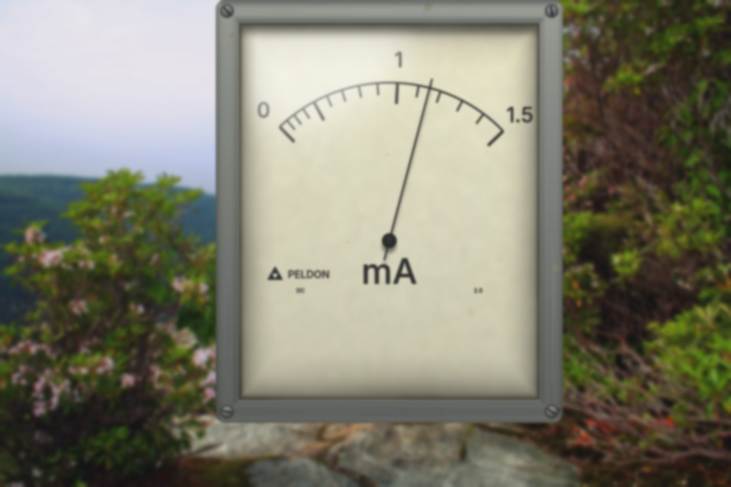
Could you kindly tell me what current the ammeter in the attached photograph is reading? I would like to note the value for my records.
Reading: 1.15 mA
